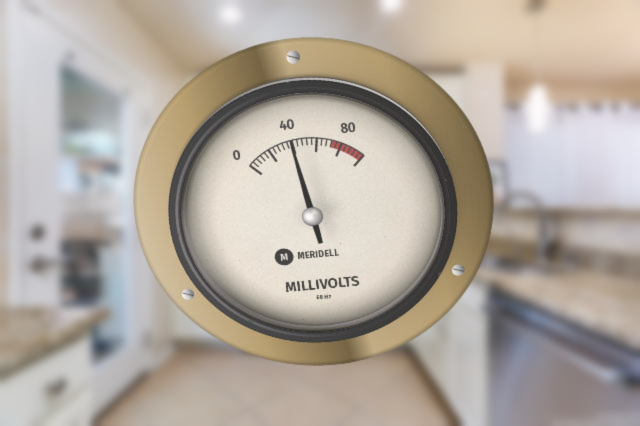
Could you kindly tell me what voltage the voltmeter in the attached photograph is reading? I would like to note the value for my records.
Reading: 40 mV
